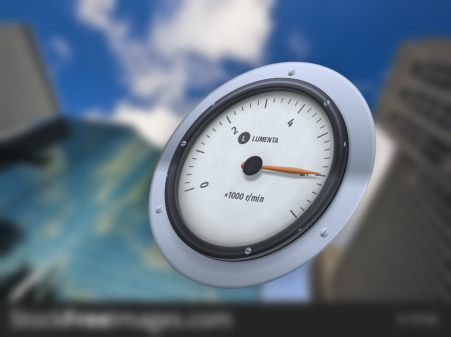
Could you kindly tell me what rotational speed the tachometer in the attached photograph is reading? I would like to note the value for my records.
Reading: 6000 rpm
